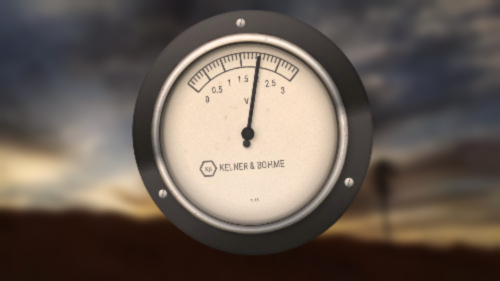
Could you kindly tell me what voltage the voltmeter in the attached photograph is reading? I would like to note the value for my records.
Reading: 2 V
